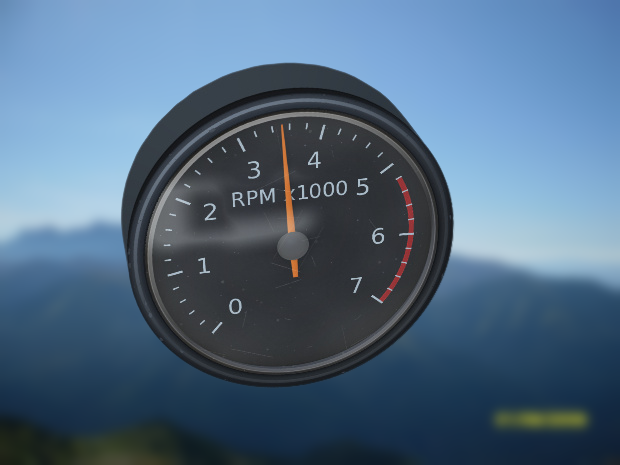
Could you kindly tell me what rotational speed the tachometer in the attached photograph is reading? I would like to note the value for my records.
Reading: 3500 rpm
